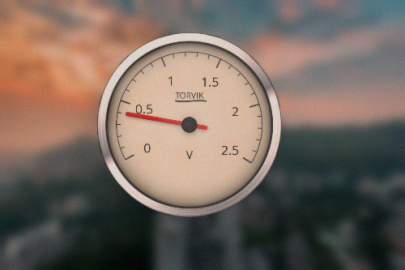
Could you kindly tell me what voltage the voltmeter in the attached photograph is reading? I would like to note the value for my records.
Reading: 0.4 V
